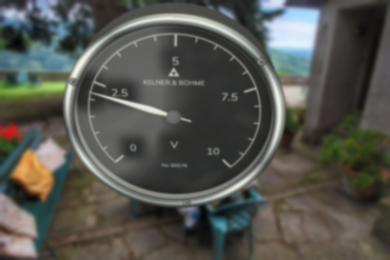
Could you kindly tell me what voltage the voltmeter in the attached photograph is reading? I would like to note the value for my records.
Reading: 2.25 V
